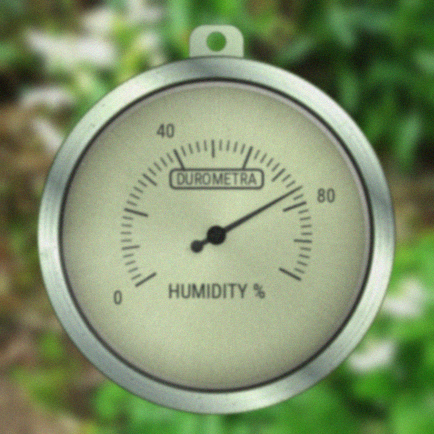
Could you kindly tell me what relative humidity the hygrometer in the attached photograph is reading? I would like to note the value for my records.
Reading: 76 %
